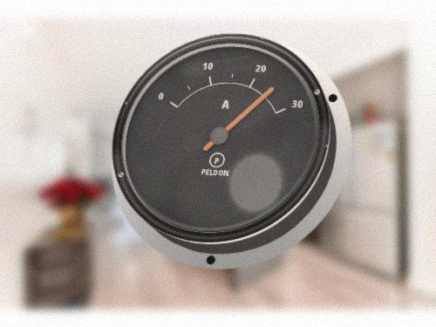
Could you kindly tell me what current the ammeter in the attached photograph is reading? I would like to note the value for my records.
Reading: 25 A
